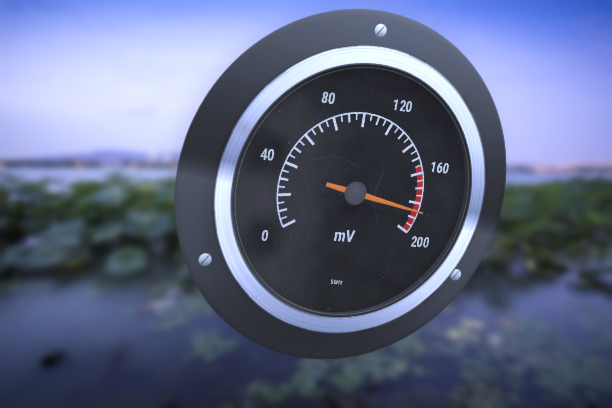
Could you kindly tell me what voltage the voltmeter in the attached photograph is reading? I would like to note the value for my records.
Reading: 185 mV
